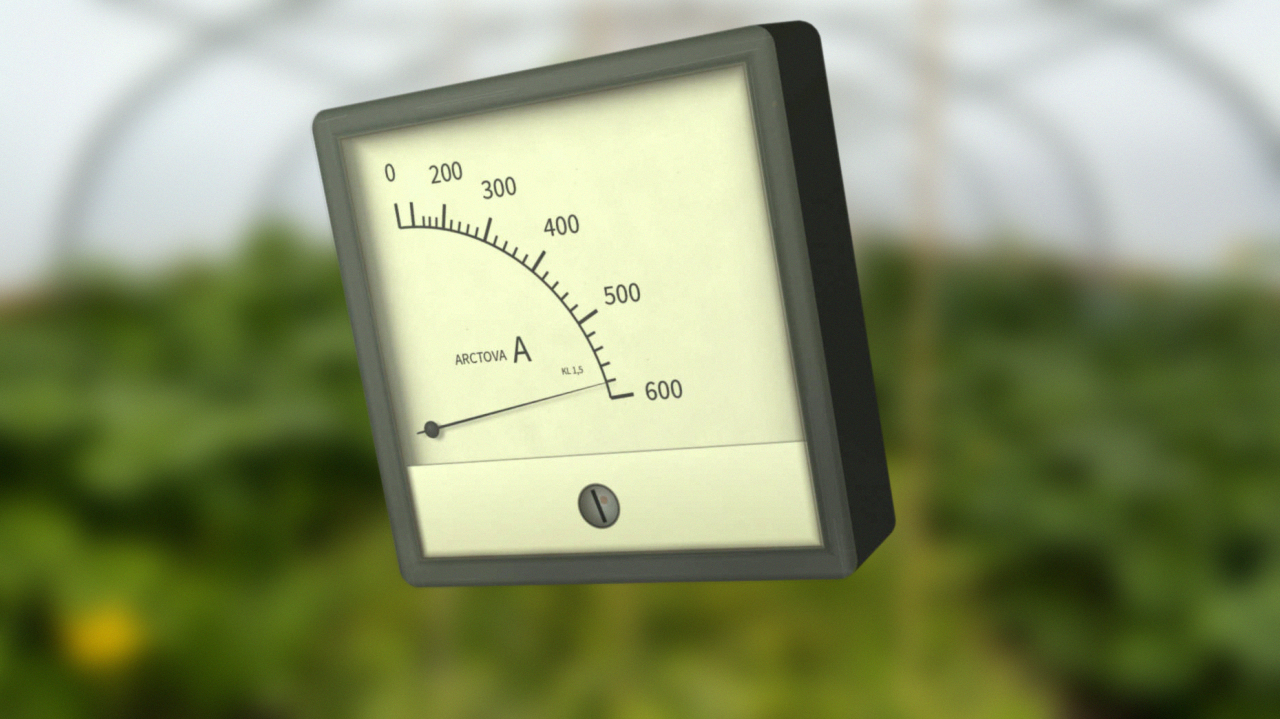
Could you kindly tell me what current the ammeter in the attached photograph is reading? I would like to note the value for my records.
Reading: 580 A
